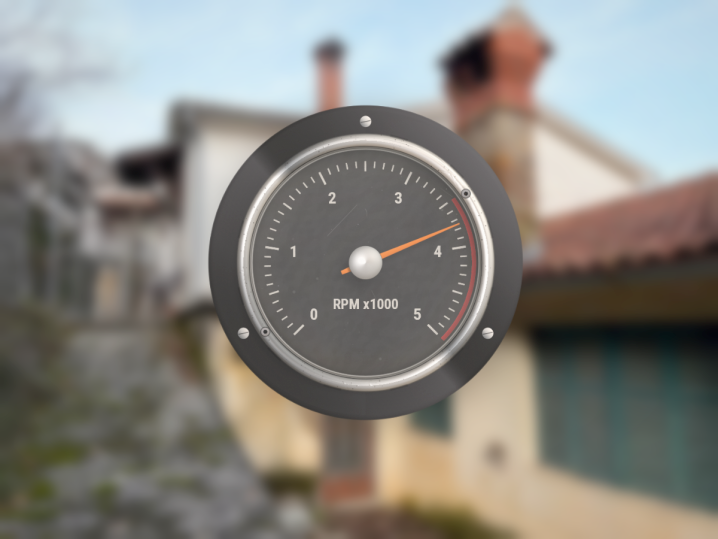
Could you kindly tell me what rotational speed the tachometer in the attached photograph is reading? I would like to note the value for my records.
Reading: 3750 rpm
